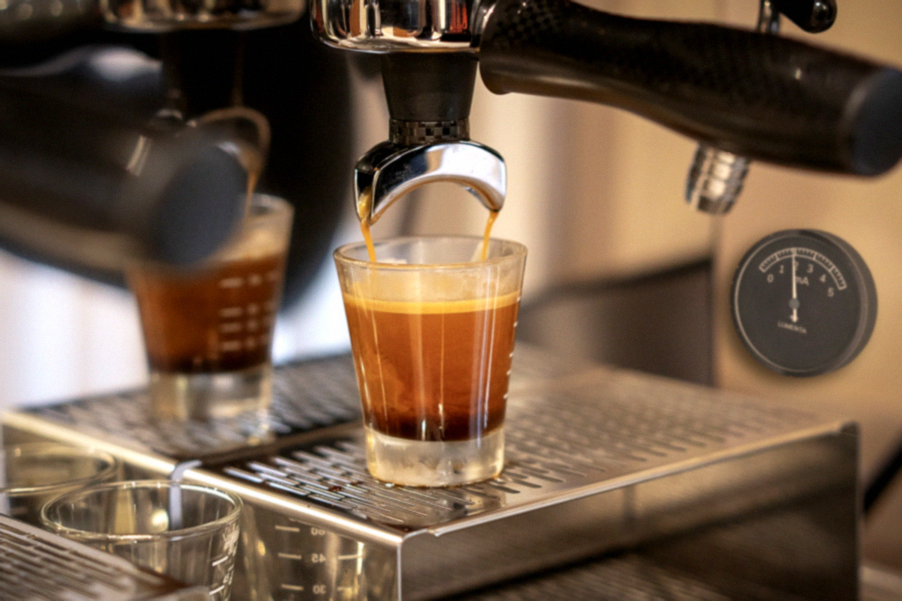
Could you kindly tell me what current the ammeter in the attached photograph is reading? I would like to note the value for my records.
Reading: 2 mA
